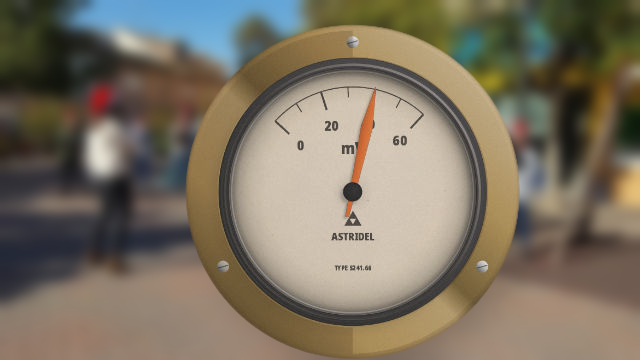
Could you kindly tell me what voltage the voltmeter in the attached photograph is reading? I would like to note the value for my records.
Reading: 40 mV
